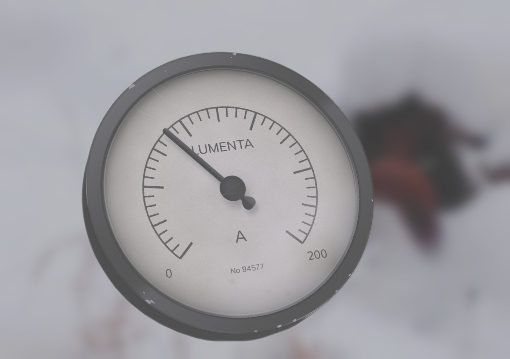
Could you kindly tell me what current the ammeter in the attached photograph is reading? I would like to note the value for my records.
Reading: 70 A
